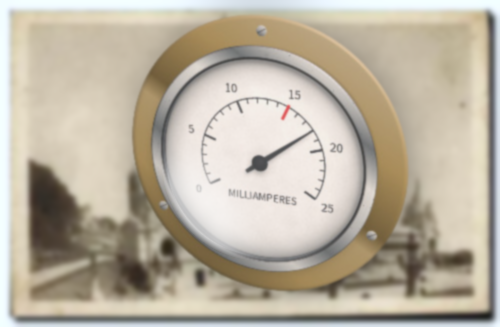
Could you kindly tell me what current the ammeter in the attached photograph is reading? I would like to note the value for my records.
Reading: 18 mA
